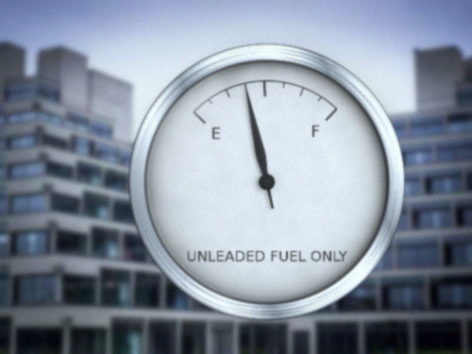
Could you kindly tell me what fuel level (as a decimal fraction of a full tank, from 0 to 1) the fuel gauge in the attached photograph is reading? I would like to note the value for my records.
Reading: 0.375
